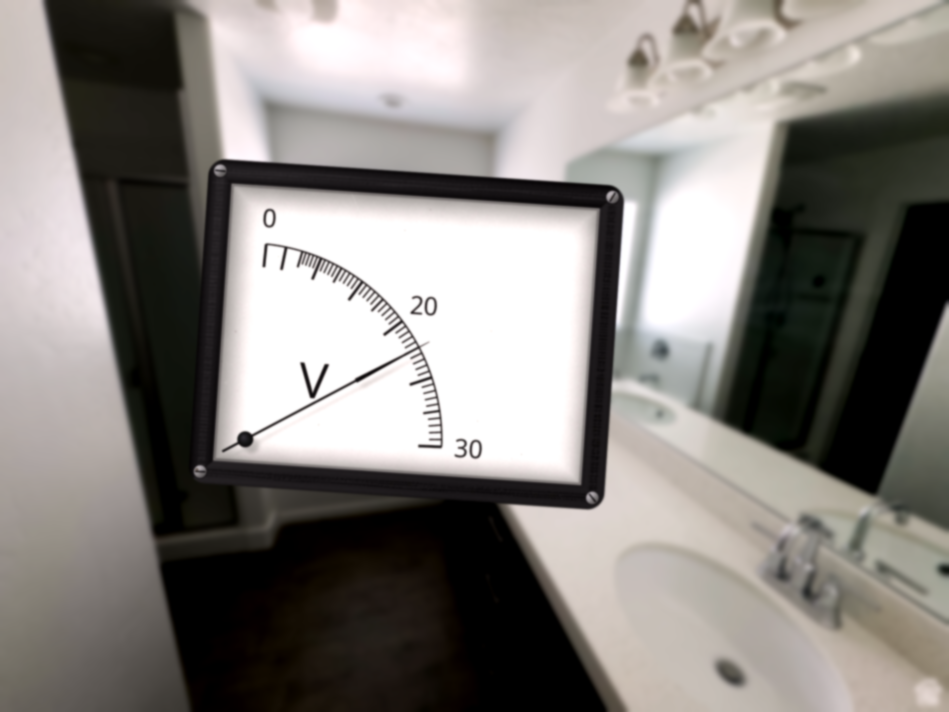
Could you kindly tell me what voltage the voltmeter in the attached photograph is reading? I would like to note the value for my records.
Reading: 22.5 V
